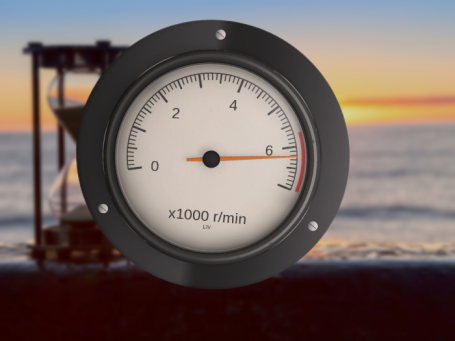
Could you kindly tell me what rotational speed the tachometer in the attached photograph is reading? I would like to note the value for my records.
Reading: 6200 rpm
